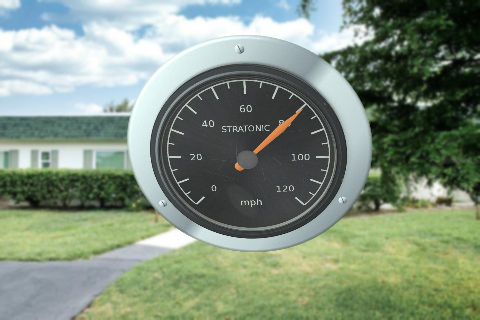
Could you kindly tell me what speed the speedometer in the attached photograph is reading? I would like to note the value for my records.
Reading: 80 mph
